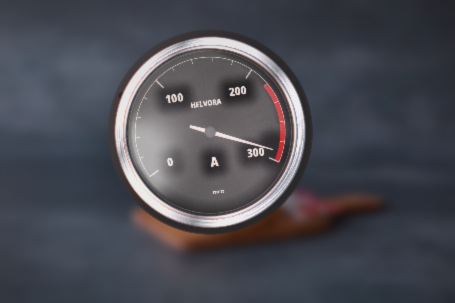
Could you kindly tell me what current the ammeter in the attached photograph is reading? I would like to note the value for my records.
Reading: 290 A
